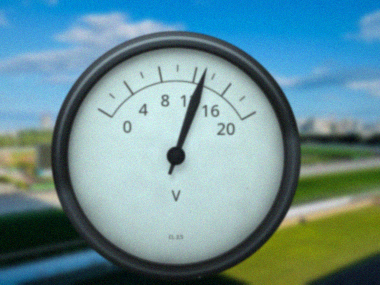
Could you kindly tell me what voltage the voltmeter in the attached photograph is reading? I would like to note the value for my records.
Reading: 13 V
